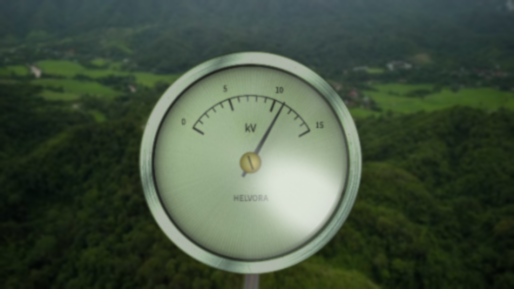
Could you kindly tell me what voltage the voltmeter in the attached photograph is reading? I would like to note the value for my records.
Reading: 11 kV
